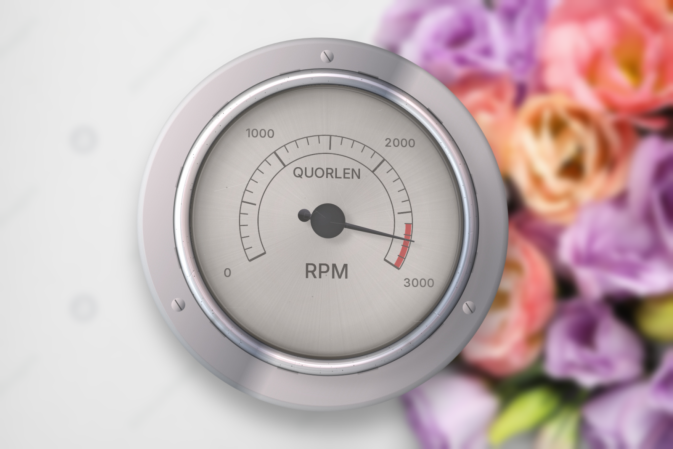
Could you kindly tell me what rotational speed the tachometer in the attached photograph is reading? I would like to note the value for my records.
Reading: 2750 rpm
